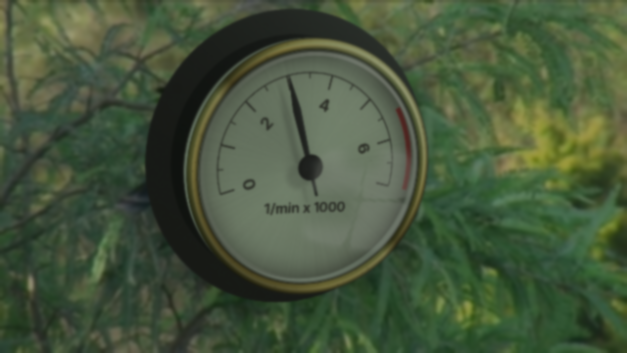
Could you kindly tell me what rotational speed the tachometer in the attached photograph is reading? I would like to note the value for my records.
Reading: 3000 rpm
